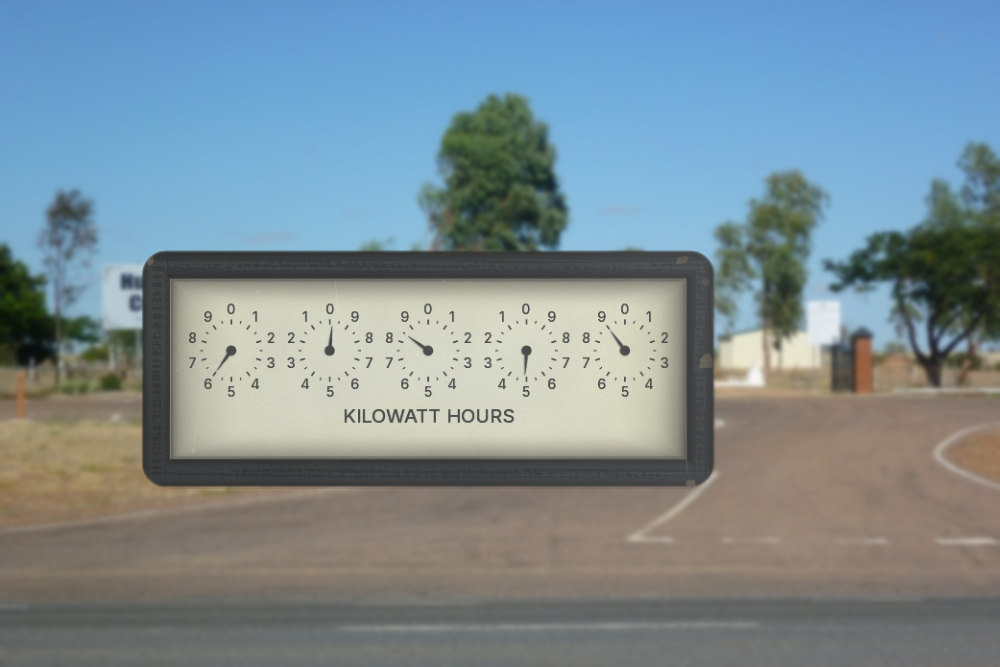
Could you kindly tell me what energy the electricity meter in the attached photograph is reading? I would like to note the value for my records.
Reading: 59849 kWh
